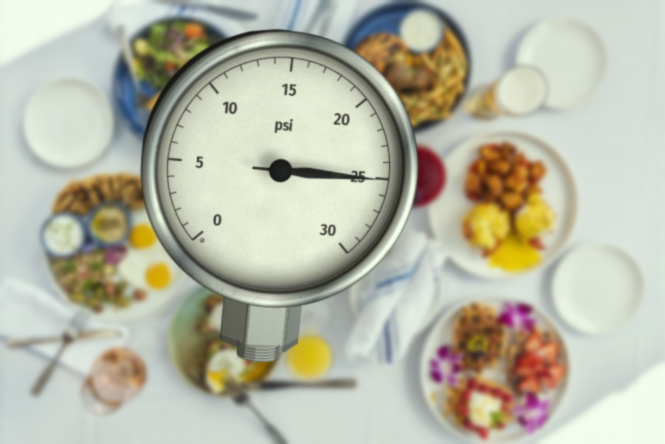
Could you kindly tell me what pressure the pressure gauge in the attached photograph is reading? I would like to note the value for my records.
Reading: 25 psi
